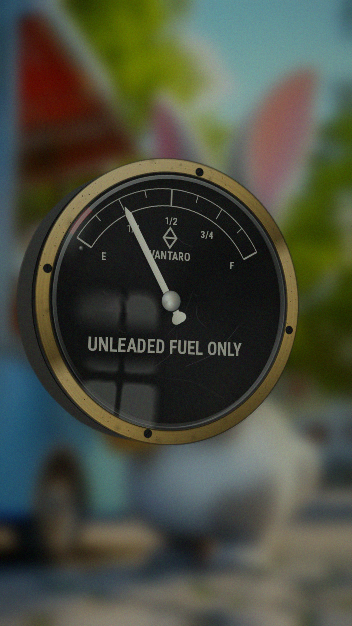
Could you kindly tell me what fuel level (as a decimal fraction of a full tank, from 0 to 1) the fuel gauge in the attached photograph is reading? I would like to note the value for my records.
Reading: 0.25
